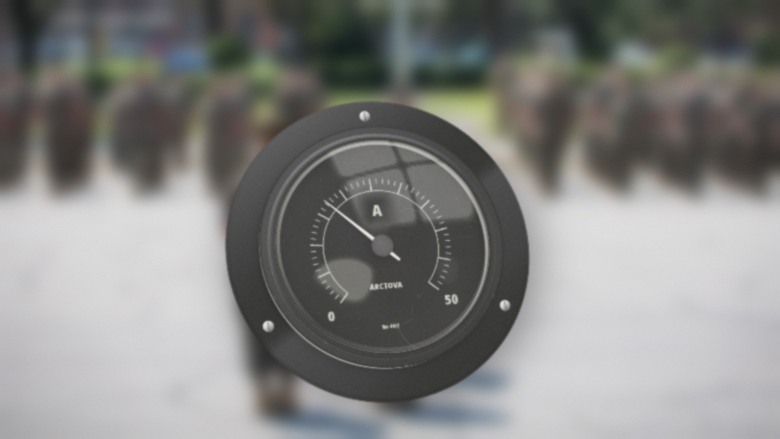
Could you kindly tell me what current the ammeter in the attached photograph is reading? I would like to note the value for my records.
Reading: 17 A
